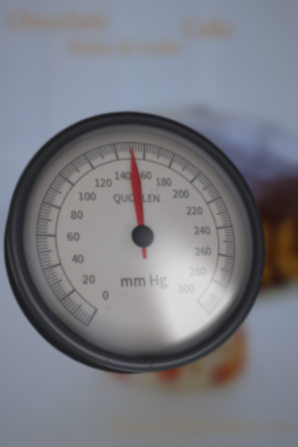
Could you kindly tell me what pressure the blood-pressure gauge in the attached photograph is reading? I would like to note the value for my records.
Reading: 150 mmHg
